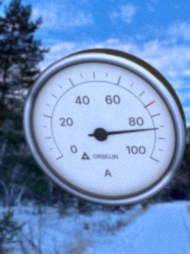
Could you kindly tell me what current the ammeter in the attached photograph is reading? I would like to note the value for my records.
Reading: 85 A
